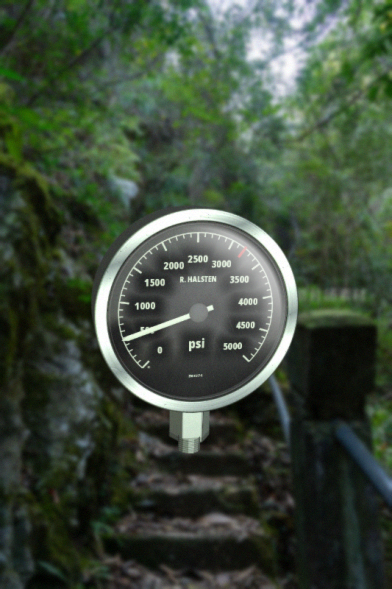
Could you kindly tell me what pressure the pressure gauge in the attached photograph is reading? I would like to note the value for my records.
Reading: 500 psi
